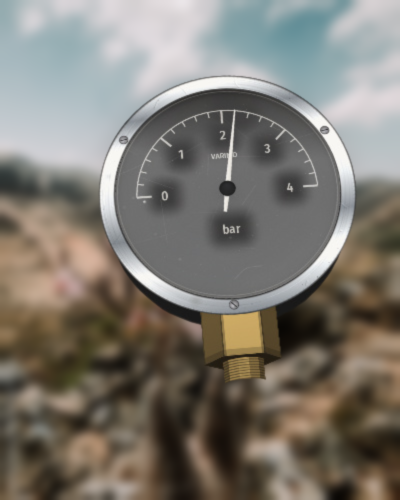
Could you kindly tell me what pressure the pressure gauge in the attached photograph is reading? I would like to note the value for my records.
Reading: 2.2 bar
